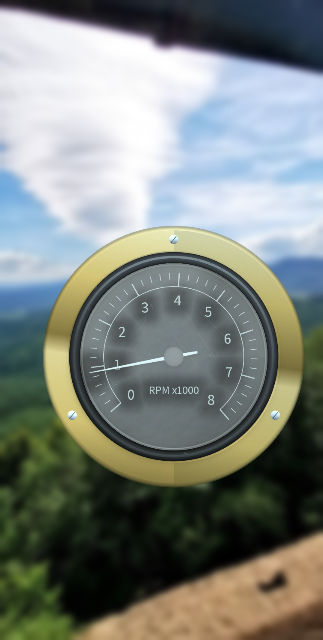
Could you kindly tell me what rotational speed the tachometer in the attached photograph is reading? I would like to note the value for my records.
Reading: 900 rpm
